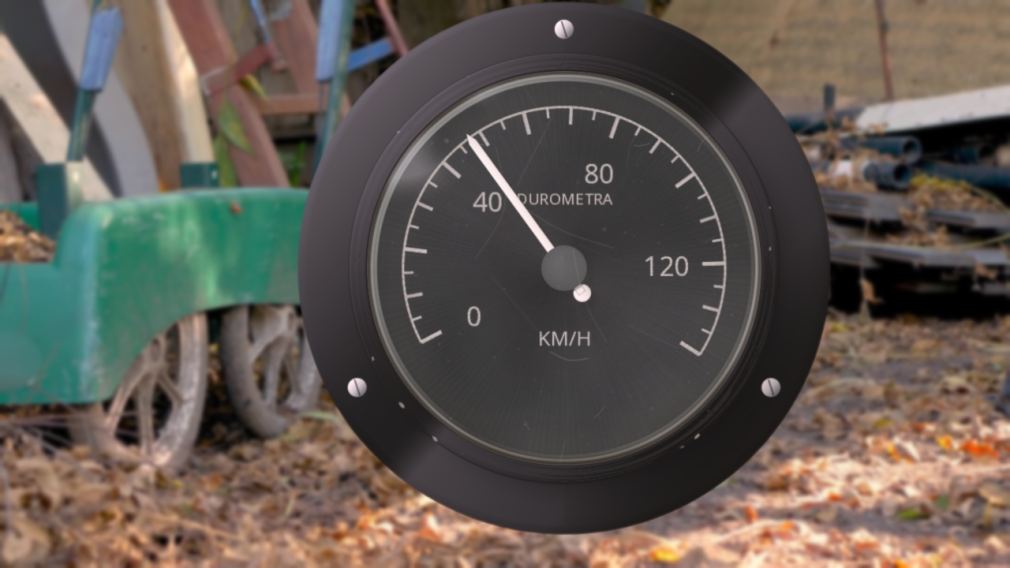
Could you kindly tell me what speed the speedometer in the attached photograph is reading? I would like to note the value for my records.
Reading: 47.5 km/h
